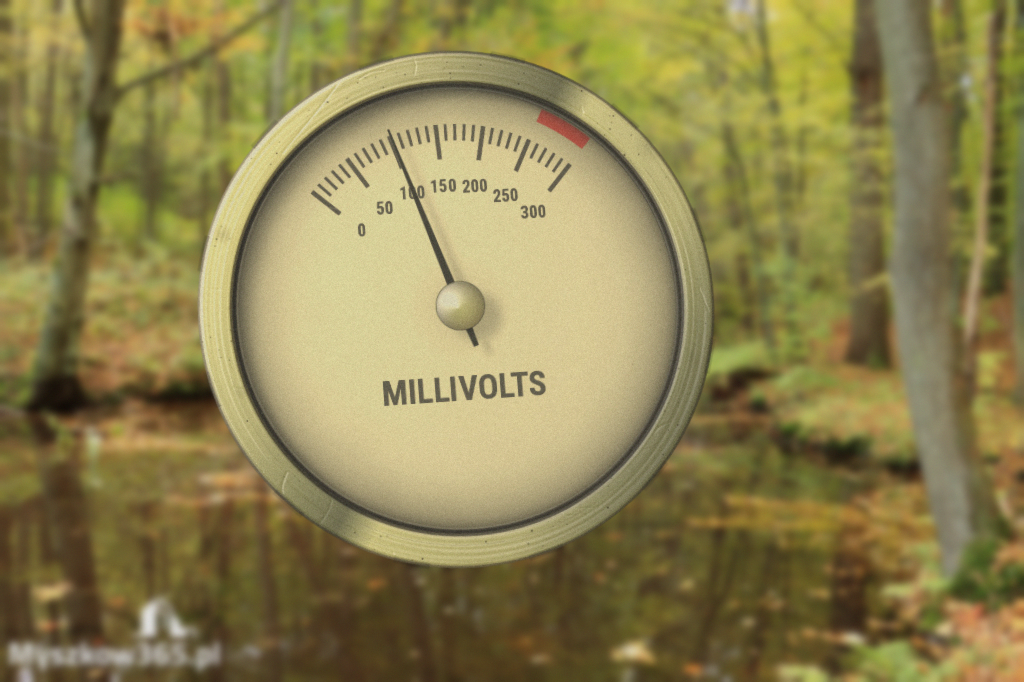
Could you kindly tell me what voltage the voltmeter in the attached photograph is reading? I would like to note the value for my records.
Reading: 100 mV
